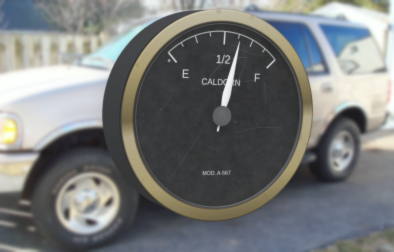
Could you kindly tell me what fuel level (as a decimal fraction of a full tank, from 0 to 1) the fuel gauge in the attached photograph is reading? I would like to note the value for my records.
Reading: 0.625
